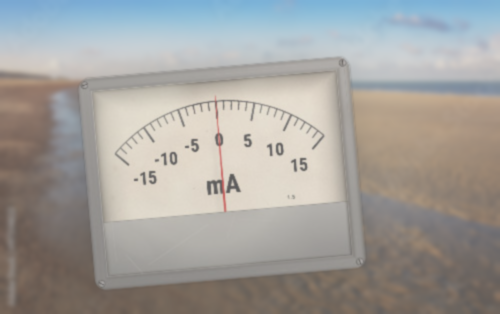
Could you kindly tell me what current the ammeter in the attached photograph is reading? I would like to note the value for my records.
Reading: 0 mA
